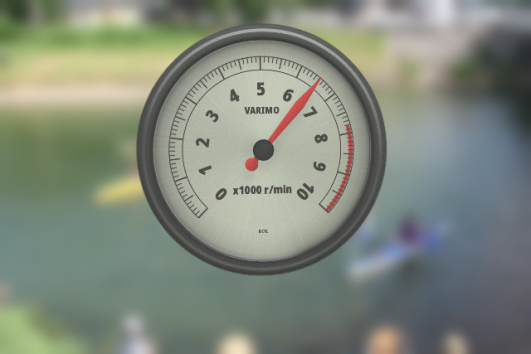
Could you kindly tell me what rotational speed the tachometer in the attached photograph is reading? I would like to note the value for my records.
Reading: 6500 rpm
